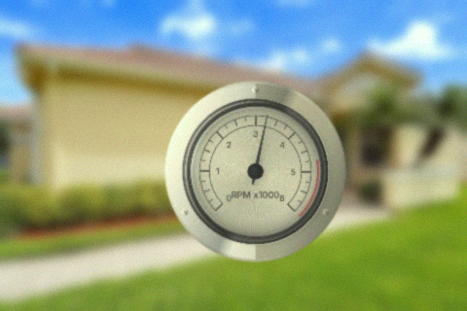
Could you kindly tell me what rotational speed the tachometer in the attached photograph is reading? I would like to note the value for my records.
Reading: 3250 rpm
